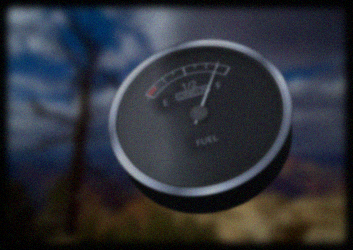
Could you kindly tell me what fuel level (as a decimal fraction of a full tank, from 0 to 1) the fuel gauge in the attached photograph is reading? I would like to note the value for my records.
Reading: 0.875
